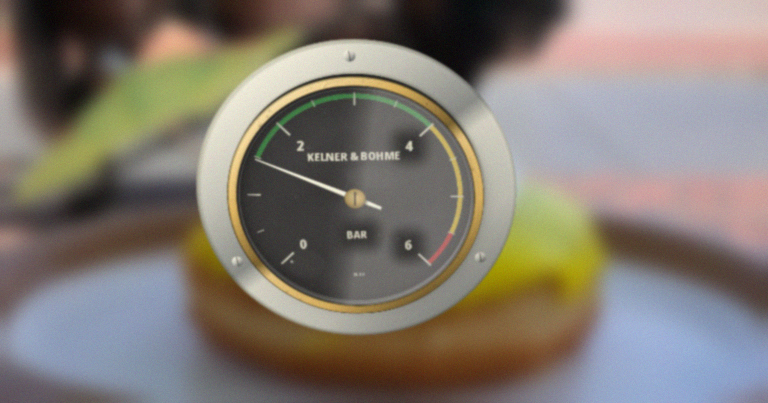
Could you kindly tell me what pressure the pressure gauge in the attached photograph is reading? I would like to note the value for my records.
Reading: 1.5 bar
